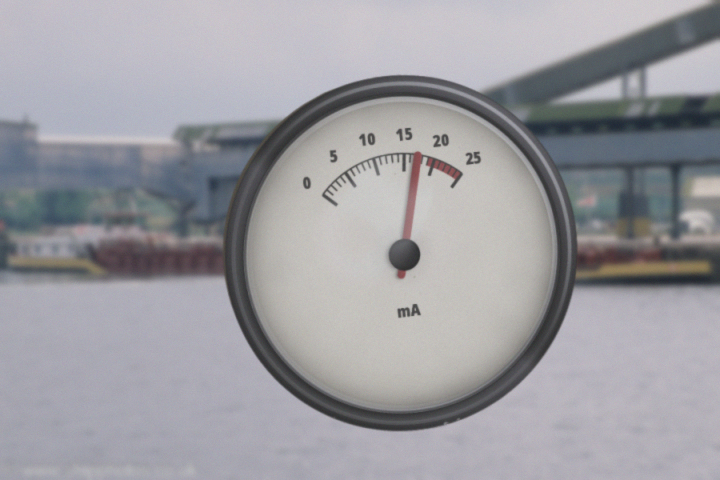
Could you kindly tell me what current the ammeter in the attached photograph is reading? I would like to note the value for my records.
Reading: 17 mA
